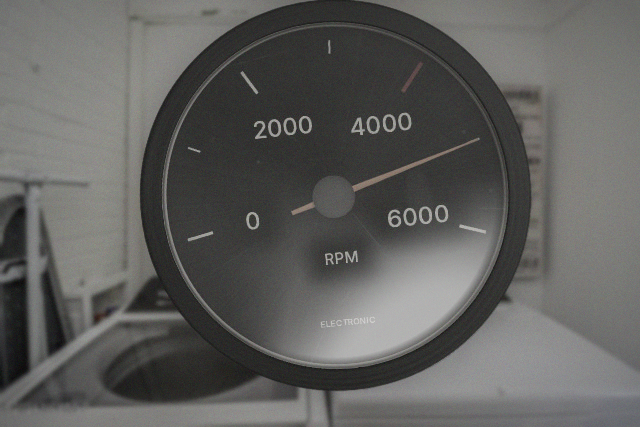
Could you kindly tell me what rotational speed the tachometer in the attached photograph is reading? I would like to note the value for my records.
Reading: 5000 rpm
